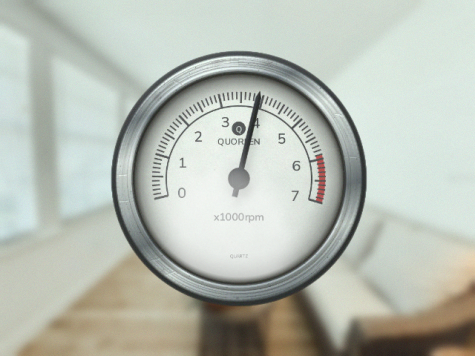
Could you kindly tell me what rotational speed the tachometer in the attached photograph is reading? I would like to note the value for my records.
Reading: 3900 rpm
